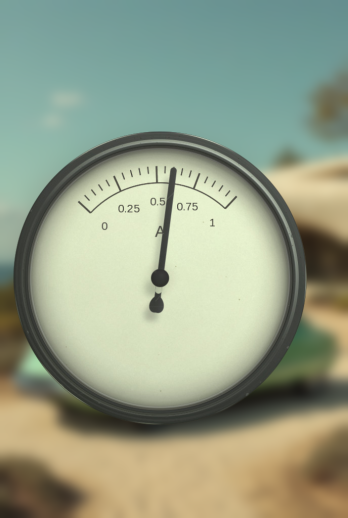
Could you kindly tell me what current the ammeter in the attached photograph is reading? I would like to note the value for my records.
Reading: 0.6 A
